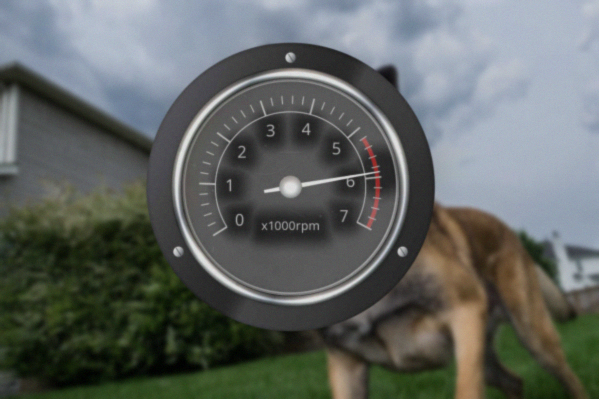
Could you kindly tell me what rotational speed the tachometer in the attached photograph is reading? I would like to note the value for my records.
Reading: 5900 rpm
